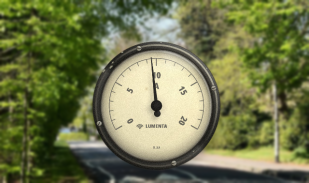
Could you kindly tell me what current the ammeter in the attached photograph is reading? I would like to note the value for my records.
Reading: 9.5 A
